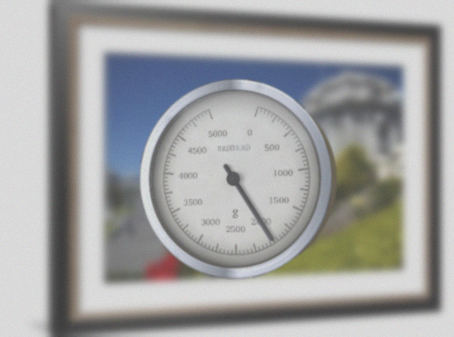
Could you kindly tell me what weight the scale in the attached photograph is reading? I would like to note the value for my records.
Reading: 2000 g
